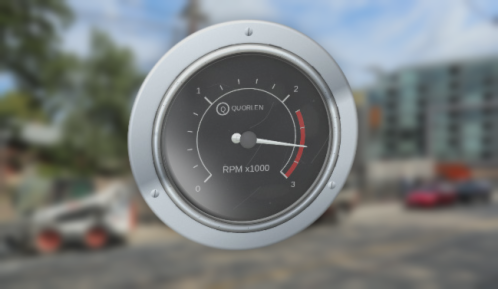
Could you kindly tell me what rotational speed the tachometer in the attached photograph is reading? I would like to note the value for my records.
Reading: 2600 rpm
